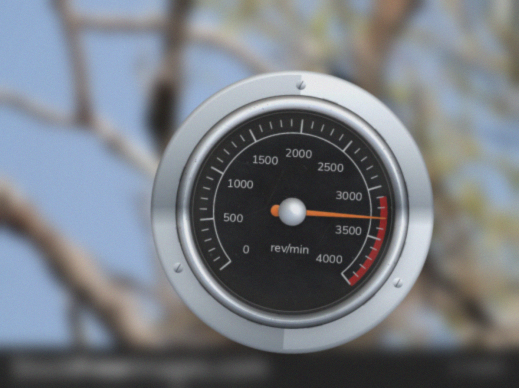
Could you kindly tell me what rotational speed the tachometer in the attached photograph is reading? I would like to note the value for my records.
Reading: 3300 rpm
